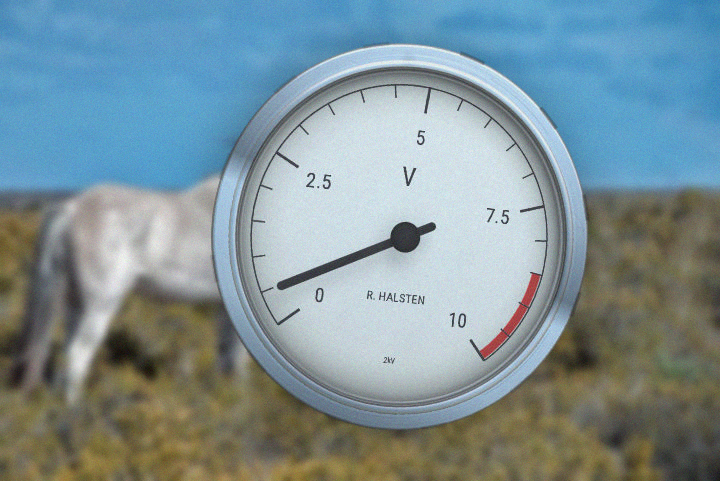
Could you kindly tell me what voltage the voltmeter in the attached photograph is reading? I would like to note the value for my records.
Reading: 0.5 V
